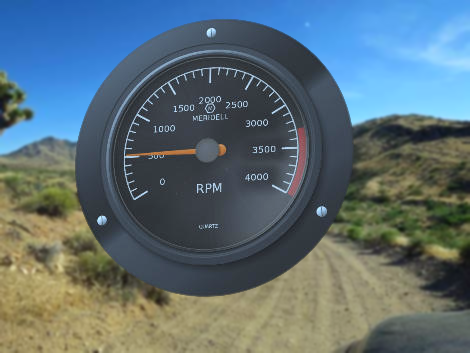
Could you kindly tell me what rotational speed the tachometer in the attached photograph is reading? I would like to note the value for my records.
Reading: 500 rpm
